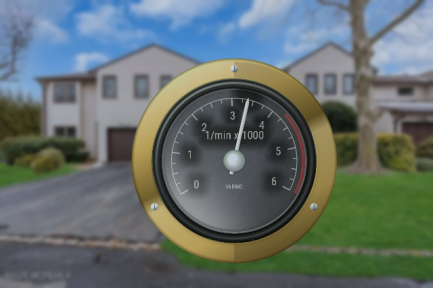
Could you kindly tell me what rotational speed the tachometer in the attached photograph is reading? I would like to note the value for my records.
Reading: 3375 rpm
